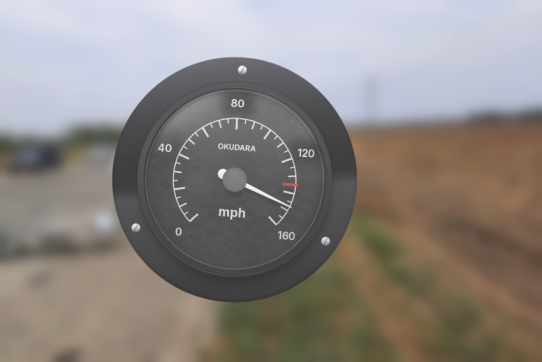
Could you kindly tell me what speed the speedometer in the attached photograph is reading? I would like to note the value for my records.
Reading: 147.5 mph
